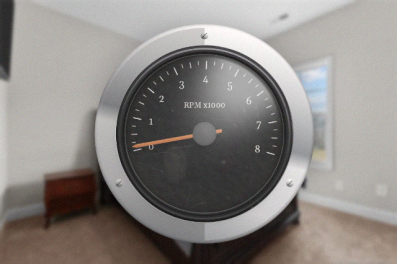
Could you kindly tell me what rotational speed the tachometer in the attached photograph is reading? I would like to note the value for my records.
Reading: 125 rpm
